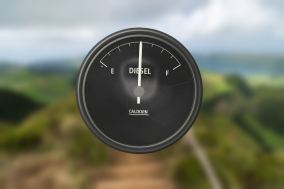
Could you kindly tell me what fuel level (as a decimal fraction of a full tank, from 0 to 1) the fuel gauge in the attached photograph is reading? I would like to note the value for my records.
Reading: 0.5
